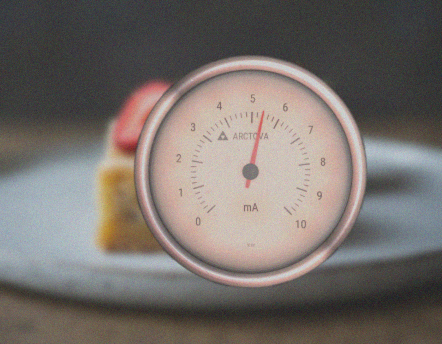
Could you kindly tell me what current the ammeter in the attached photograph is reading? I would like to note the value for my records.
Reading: 5.4 mA
